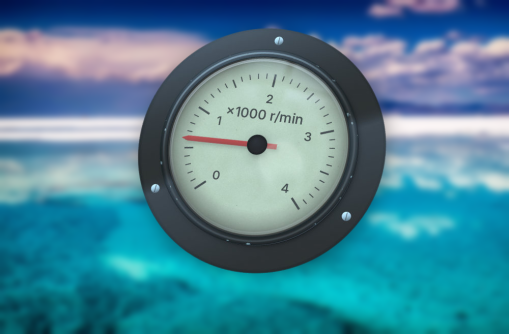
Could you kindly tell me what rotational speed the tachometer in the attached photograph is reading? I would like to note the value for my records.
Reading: 600 rpm
